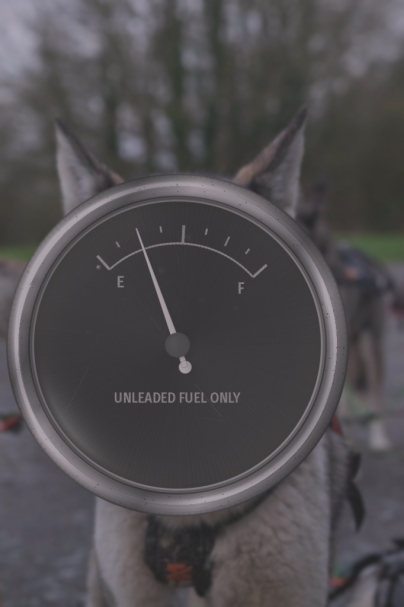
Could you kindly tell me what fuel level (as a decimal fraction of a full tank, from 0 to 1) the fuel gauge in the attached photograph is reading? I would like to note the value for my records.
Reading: 0.25
